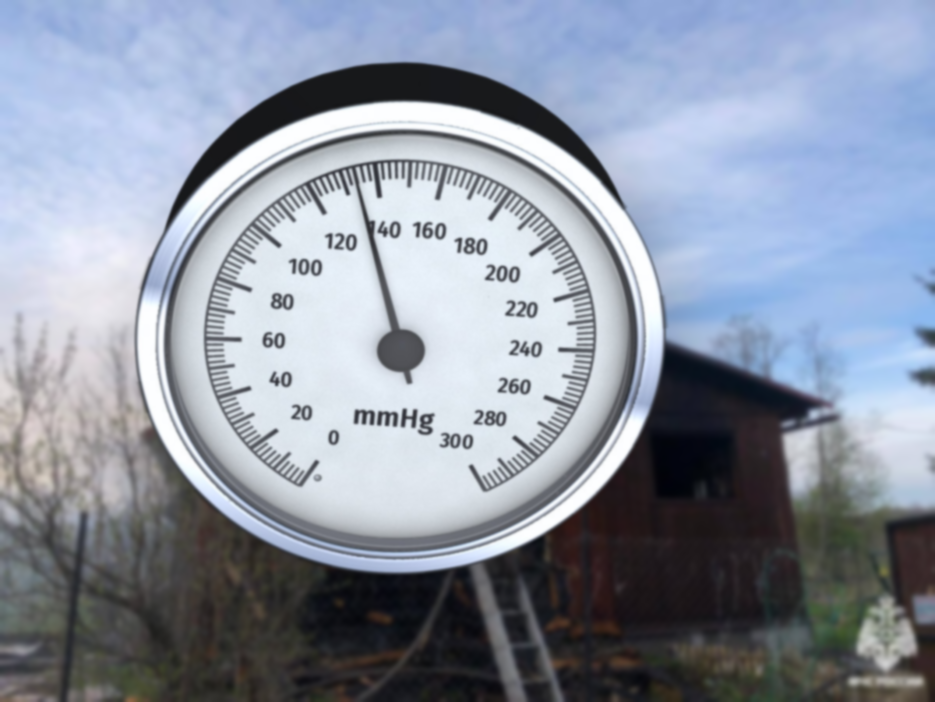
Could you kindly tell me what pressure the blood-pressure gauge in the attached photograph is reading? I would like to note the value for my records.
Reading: 134 mmHg
